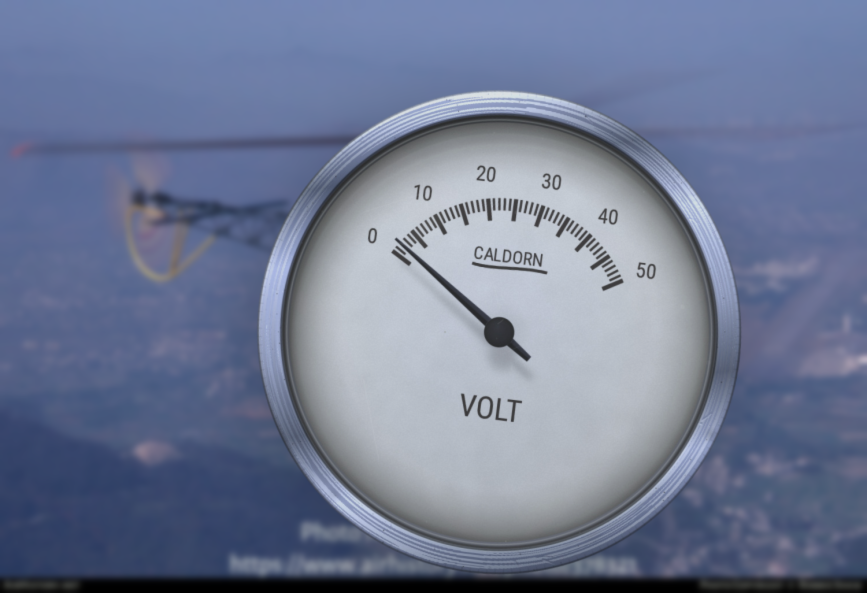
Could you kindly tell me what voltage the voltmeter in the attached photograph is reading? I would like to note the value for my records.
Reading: 2 V
